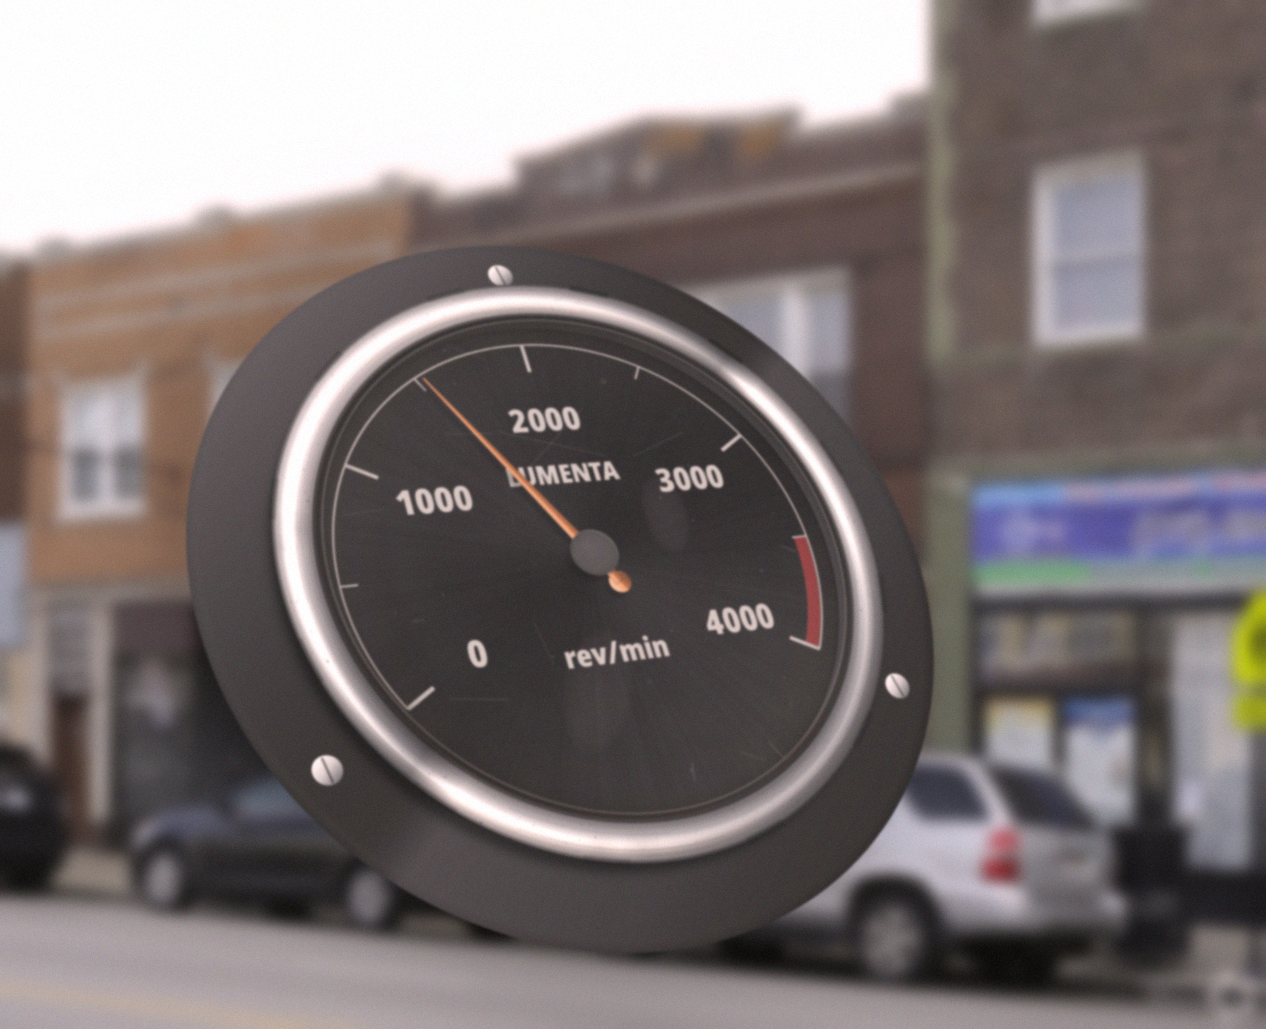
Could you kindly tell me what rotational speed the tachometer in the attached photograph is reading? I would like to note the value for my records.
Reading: 1500 rpm
